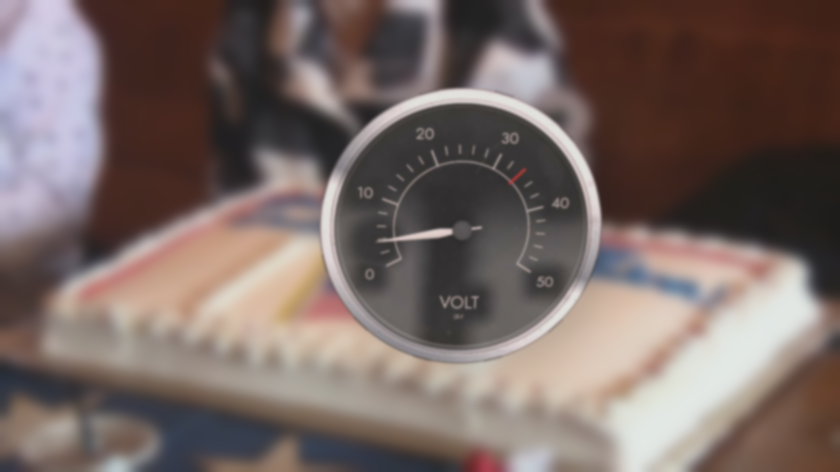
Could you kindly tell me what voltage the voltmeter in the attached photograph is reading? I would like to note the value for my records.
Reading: 4 V
